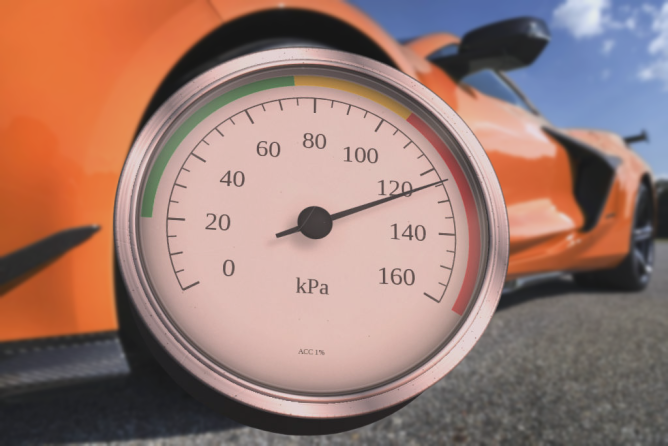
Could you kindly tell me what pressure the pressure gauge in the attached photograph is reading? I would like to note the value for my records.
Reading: 125 kPa
